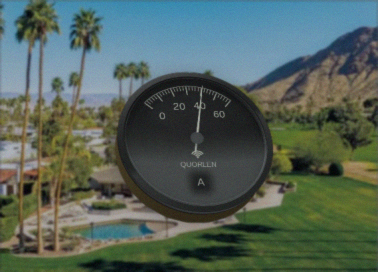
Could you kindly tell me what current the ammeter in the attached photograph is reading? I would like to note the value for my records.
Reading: 40 A
